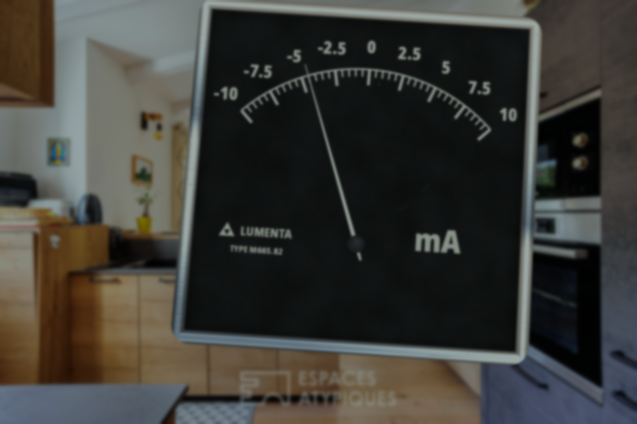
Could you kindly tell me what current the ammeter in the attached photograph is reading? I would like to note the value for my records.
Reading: -4.5 mA
